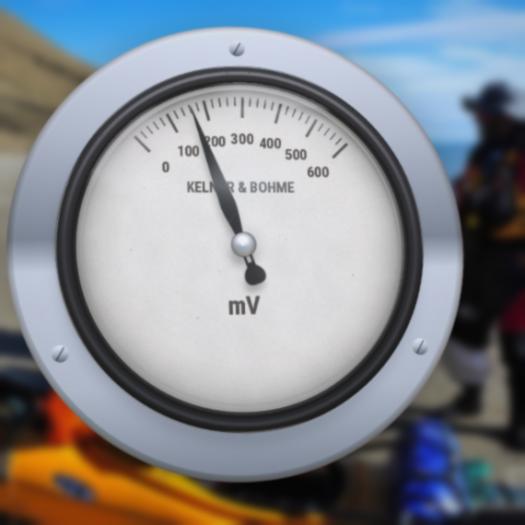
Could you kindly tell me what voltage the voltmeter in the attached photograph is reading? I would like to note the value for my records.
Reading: 160 mV
